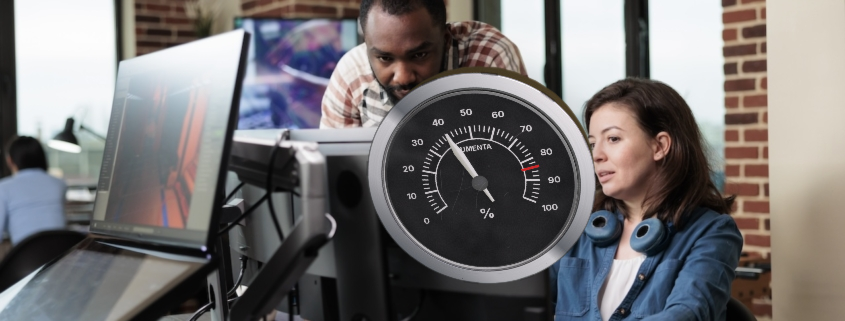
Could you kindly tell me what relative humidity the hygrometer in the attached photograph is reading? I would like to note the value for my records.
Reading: 40 %
